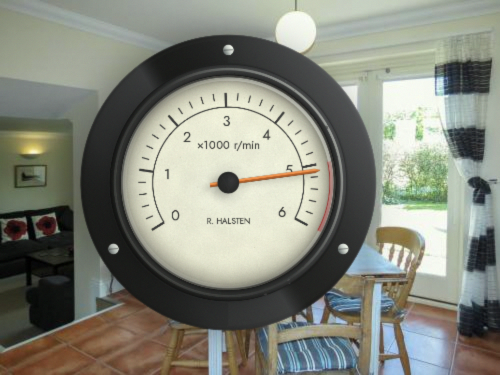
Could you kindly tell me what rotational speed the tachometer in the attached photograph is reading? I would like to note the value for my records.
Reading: 5100 rpm
